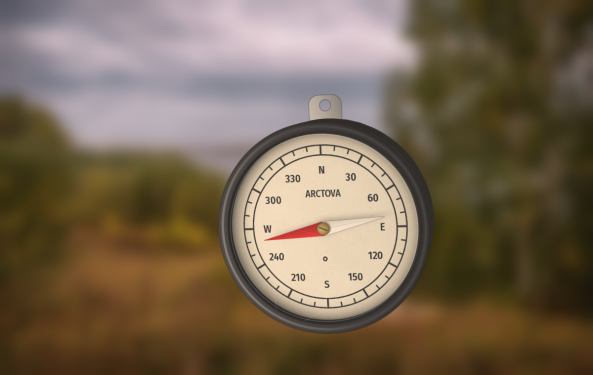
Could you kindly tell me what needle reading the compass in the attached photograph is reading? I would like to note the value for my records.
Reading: 260 °
